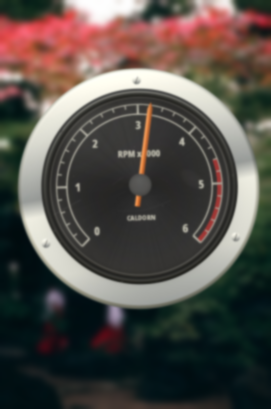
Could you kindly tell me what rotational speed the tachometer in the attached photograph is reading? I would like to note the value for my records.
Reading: 3200 rpm
